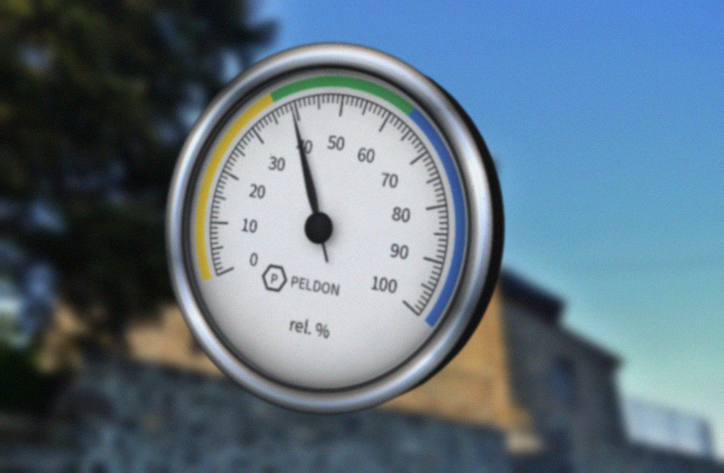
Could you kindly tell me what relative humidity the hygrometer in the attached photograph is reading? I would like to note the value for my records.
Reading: 40 %
